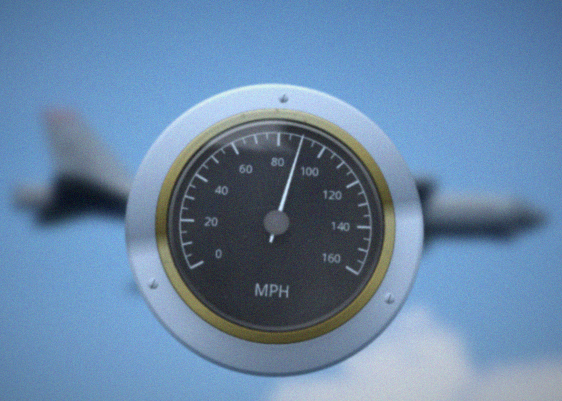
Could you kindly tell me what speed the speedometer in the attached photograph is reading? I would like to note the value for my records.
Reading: 90 mph
